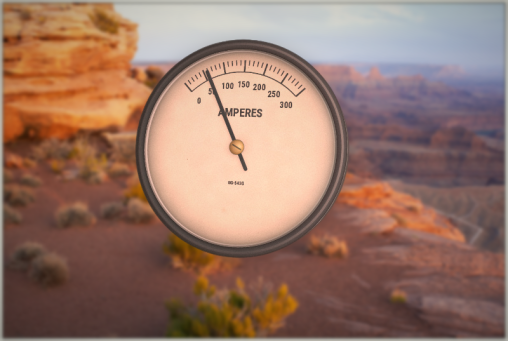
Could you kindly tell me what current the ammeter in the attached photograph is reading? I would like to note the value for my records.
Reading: 60 A
